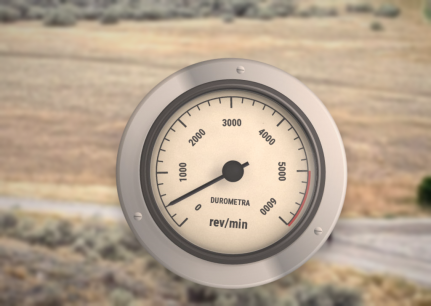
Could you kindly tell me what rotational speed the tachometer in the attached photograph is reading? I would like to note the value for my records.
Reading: 400 rpm
